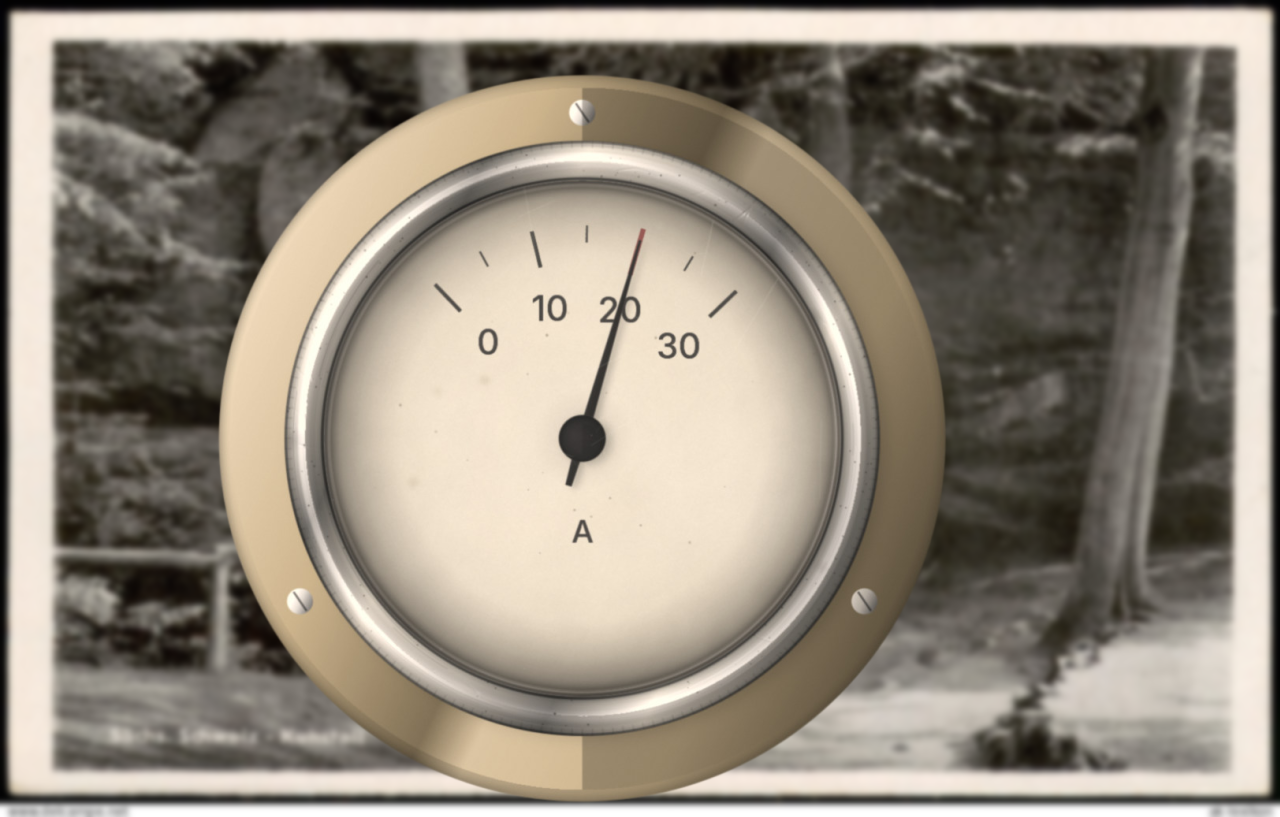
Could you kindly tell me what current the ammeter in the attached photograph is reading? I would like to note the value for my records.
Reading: 20 A
